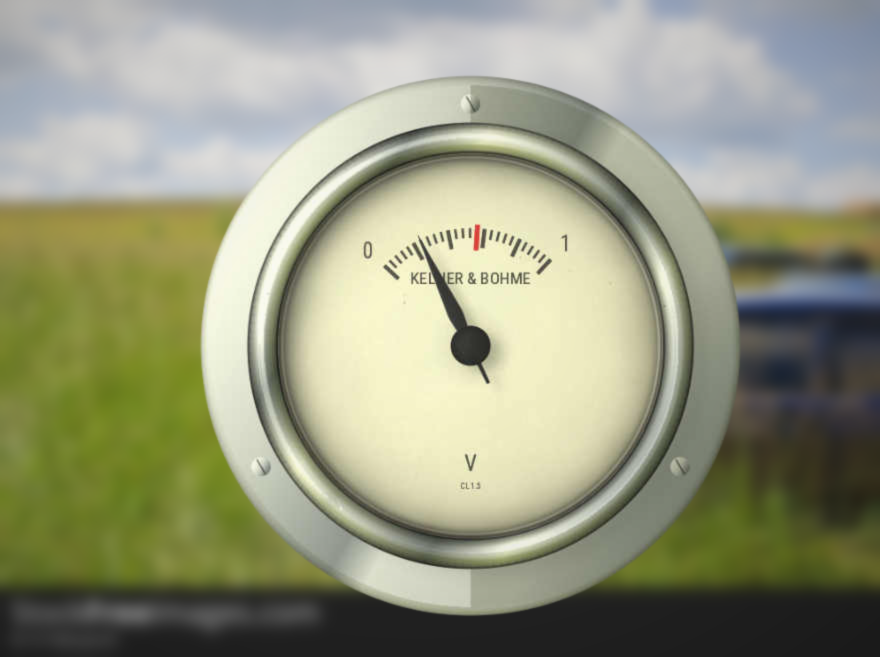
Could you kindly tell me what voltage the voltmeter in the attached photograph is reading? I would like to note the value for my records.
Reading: 0.24 V
